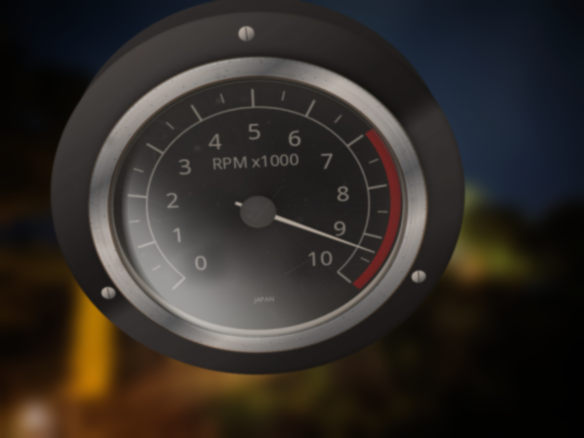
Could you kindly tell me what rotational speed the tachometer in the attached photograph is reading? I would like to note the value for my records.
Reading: 9250 rpm
